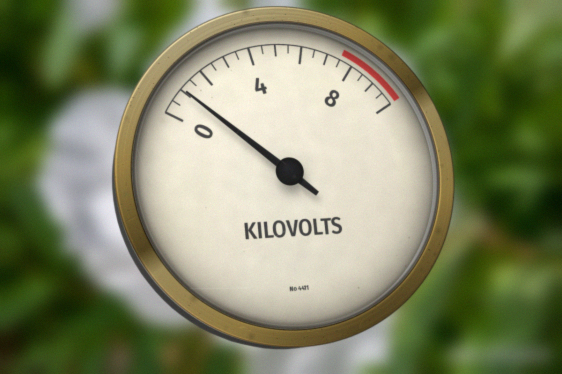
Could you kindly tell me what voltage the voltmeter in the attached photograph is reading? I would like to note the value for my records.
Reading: 1 kV
